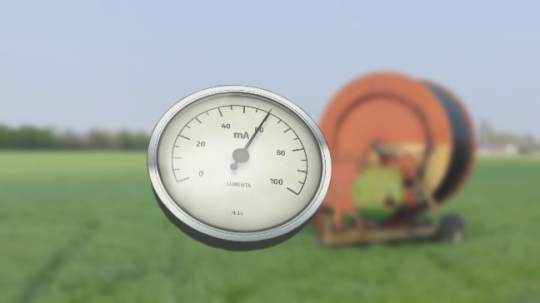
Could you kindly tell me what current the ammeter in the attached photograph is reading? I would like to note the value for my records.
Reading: 60 mA
